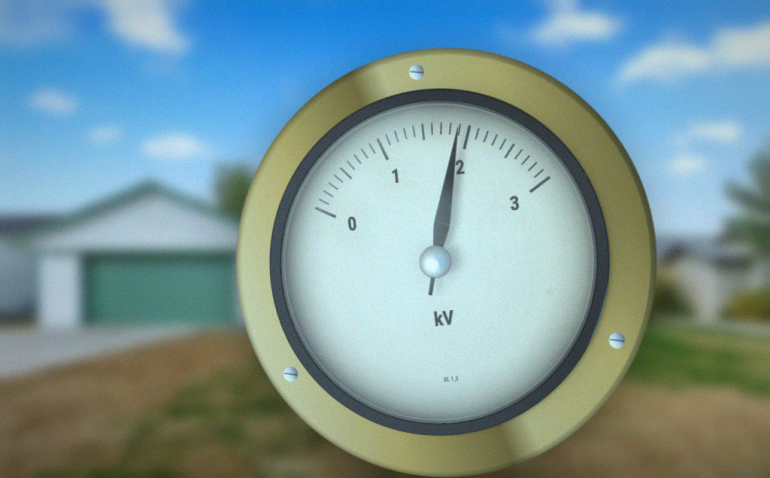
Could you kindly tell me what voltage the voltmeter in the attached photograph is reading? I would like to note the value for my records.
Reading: 1.9 kV
